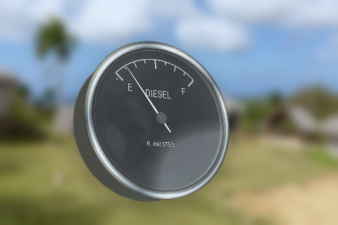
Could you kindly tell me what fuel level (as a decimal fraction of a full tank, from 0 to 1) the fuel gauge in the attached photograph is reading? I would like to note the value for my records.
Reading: 0.125
